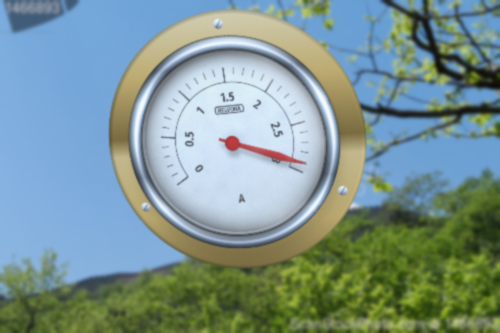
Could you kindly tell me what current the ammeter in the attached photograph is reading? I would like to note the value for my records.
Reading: 2.9 A
